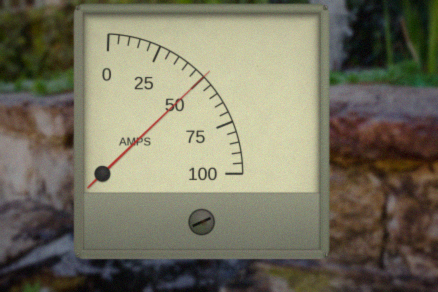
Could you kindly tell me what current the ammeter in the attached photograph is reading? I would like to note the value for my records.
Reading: 50 A
